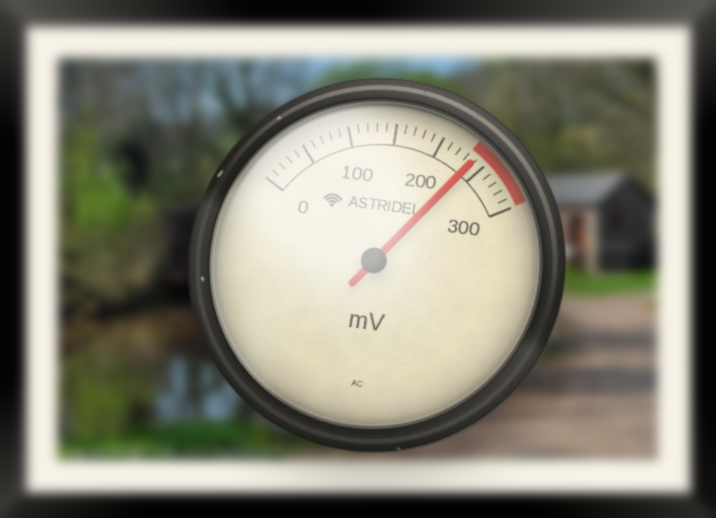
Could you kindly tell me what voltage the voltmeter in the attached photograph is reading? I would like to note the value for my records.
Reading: 240 mV
